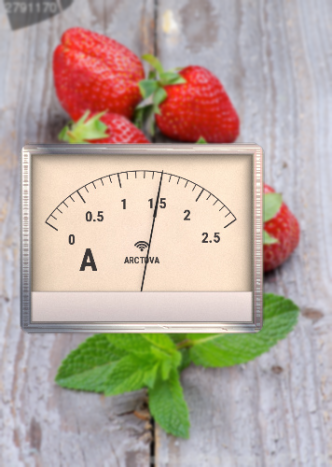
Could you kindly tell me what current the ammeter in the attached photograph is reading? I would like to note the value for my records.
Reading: 1.5 A
